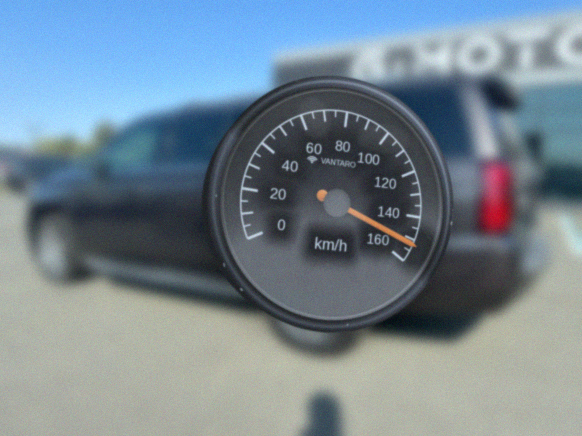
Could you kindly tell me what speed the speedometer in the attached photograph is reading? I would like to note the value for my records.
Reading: 152.5 km/h
